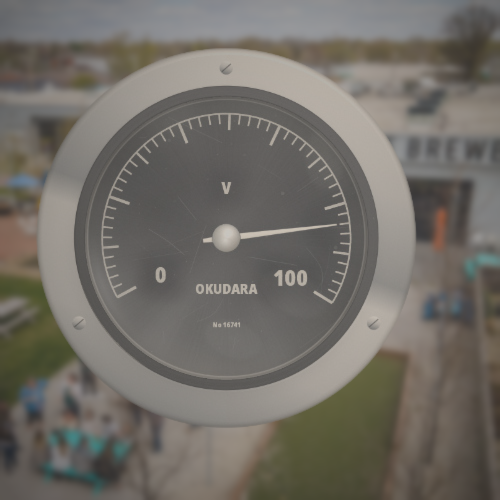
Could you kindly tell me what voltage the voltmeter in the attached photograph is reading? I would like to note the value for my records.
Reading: 84 V
